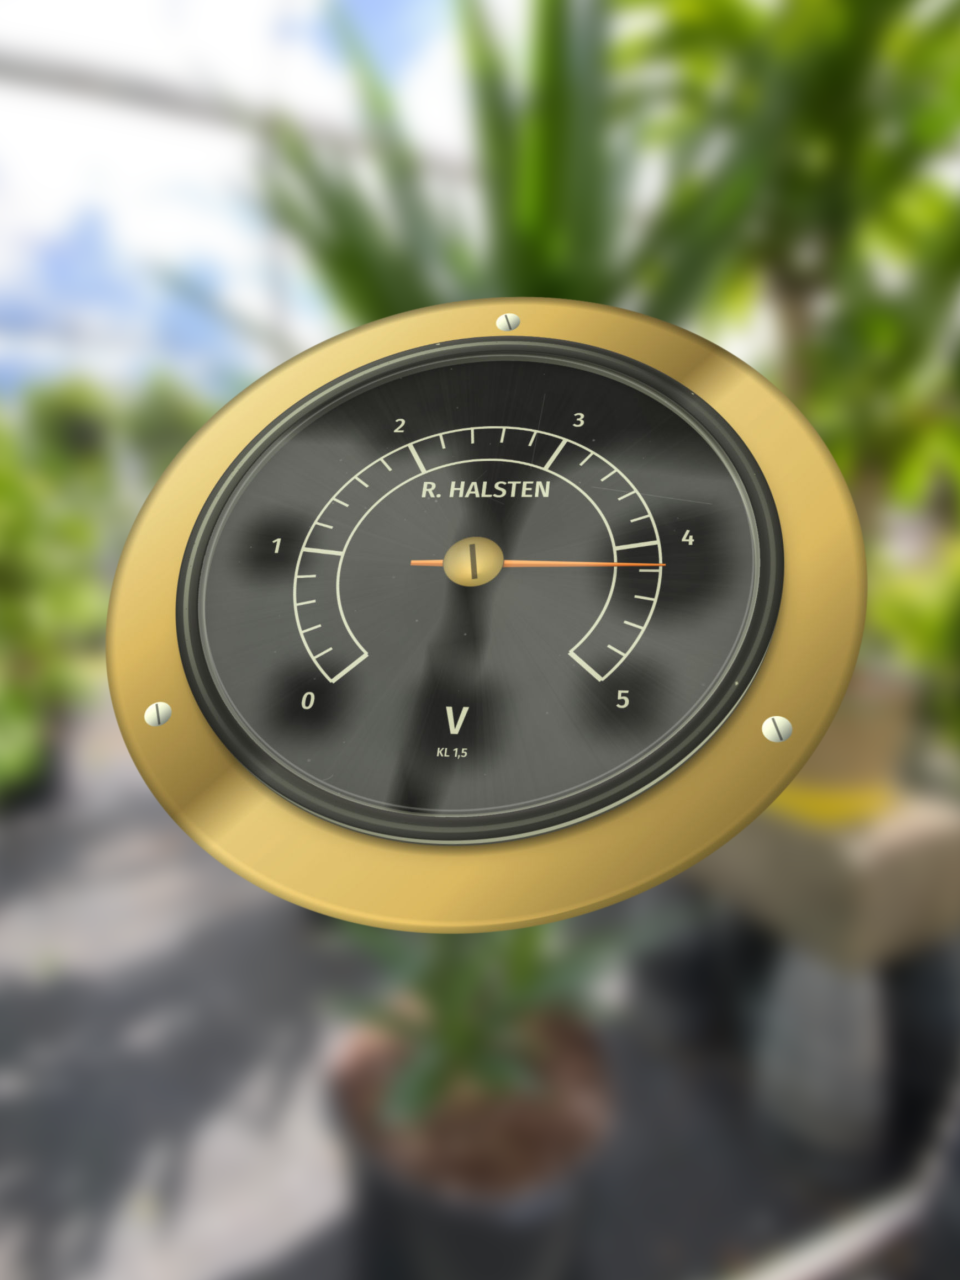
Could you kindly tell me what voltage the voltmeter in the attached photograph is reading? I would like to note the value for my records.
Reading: 4.2 V
